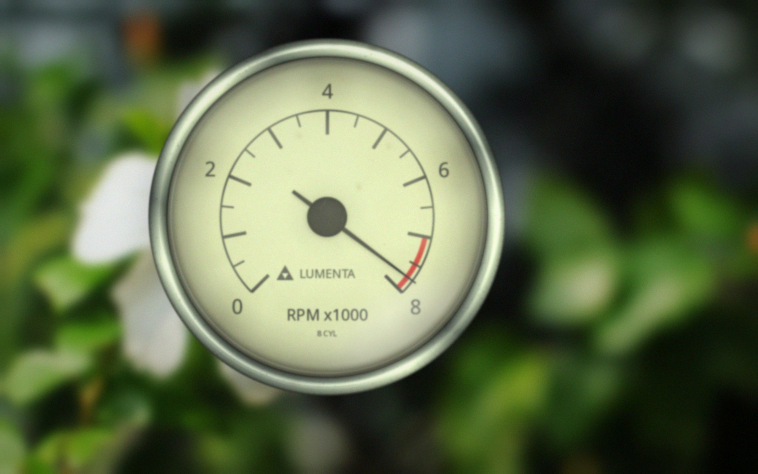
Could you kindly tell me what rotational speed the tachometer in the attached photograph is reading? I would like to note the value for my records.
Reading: 7750 rpm
